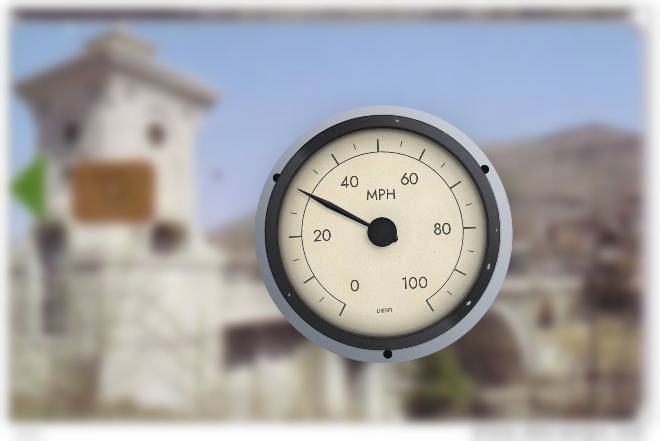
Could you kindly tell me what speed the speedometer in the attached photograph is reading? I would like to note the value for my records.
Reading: 30 mph
